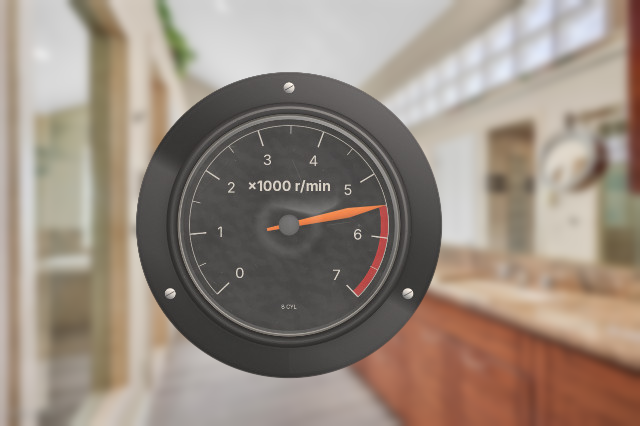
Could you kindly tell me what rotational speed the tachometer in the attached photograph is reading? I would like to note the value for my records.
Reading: 5500 rpm
